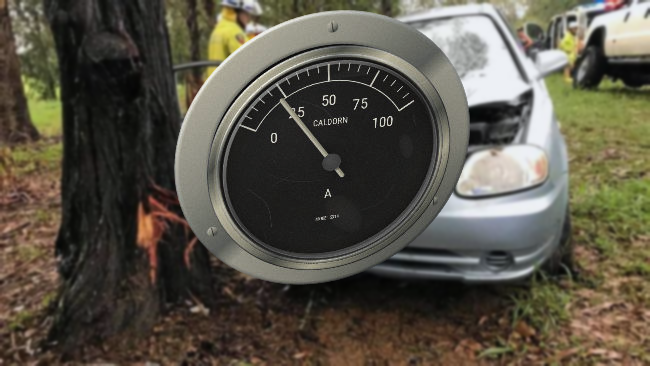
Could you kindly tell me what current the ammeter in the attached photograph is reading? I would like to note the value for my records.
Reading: 22.5 A
